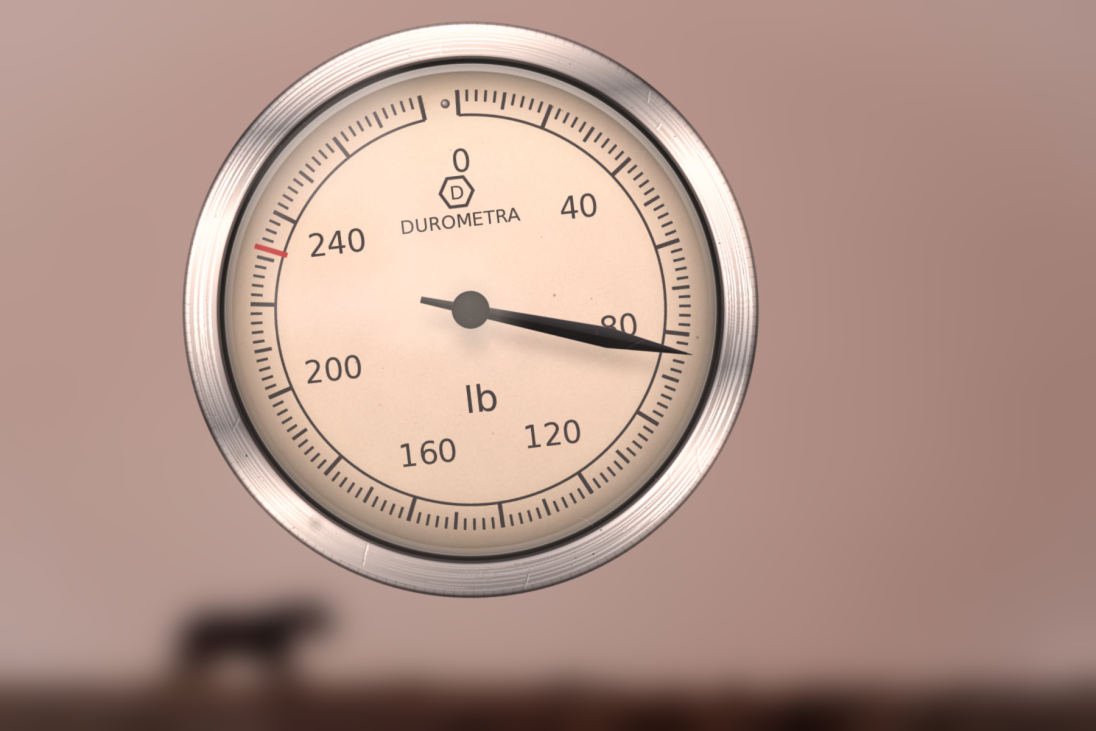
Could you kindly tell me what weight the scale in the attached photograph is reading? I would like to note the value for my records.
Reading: 84 lb
